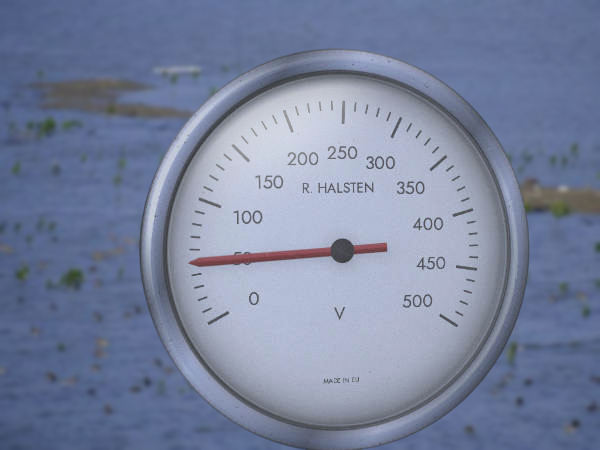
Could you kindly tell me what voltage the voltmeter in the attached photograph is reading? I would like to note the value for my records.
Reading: 50 V
